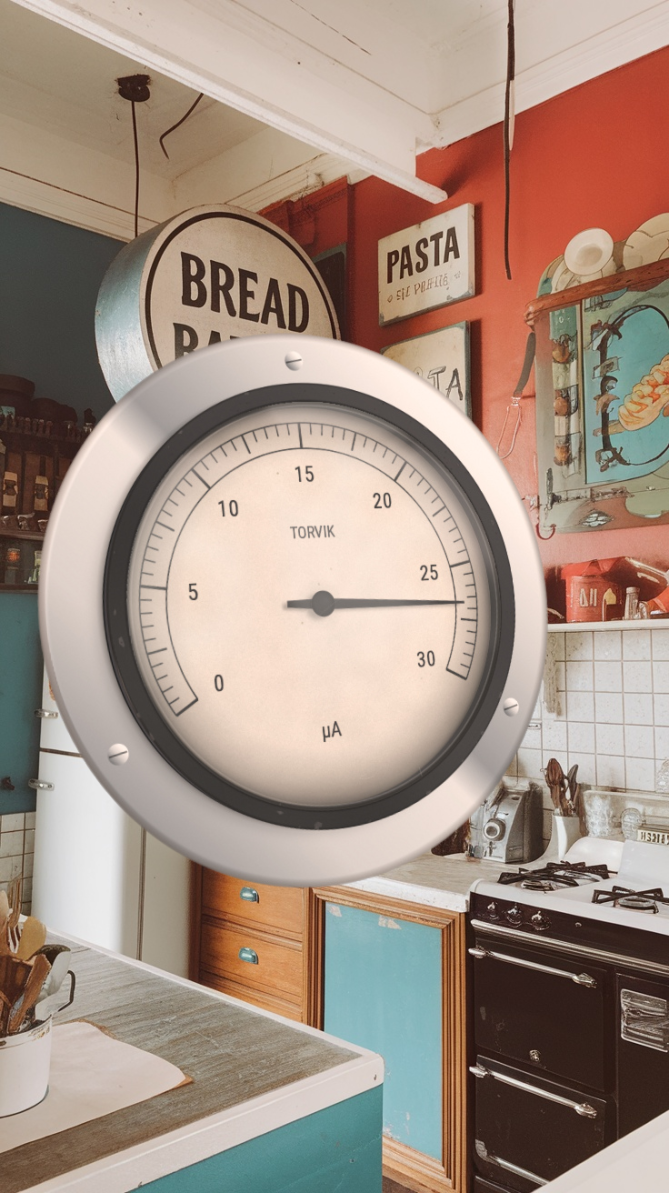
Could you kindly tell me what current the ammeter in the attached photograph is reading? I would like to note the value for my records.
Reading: 26.75 µA
